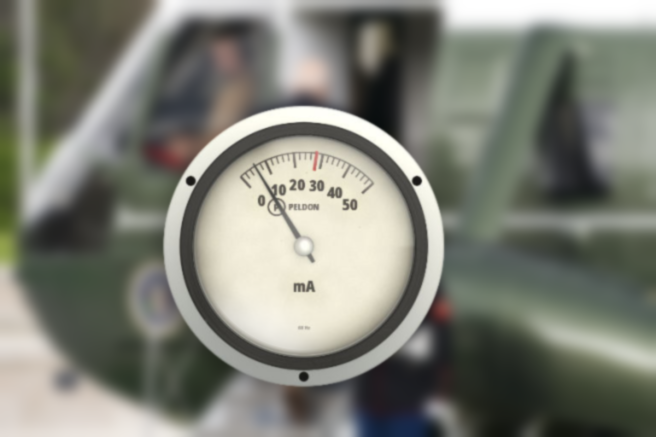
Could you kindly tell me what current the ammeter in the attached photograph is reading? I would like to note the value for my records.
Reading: 6 mA
